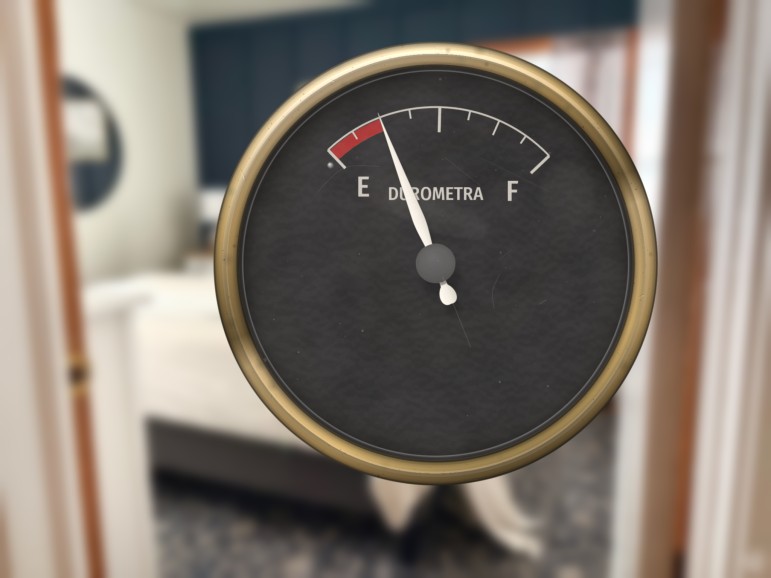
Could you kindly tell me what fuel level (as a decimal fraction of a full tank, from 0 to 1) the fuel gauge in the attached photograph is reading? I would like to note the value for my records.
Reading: 0.25
